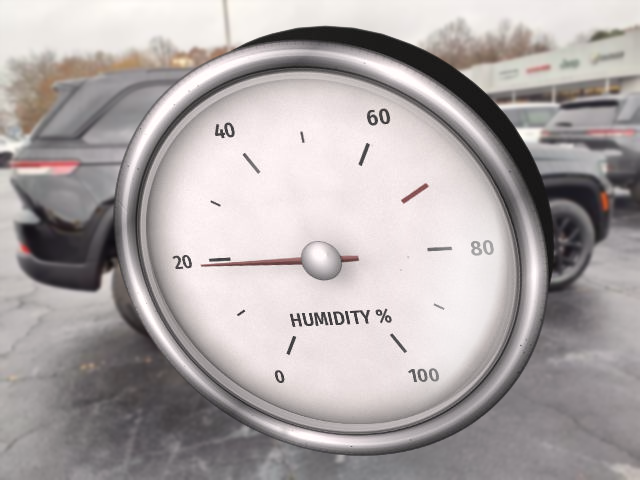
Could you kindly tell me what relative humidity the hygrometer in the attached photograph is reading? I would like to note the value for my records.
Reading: 20 %
